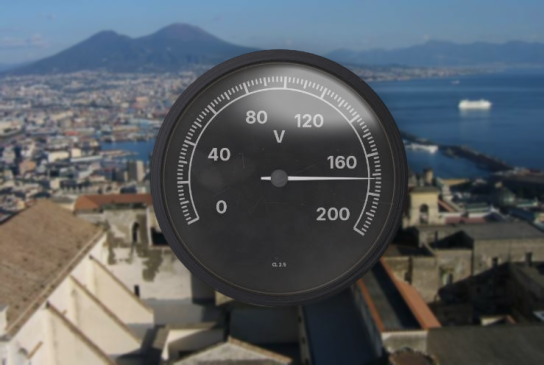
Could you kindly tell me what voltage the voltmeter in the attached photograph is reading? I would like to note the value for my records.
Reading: 172 V
